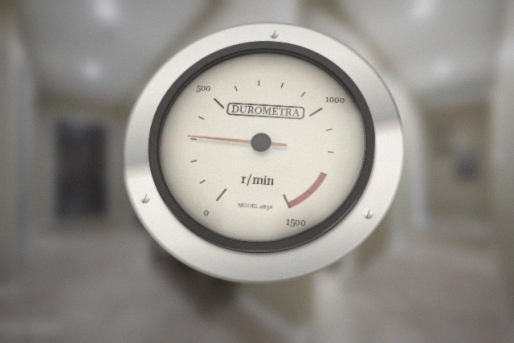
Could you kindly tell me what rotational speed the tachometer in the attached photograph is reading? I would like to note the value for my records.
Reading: 300 rpm
